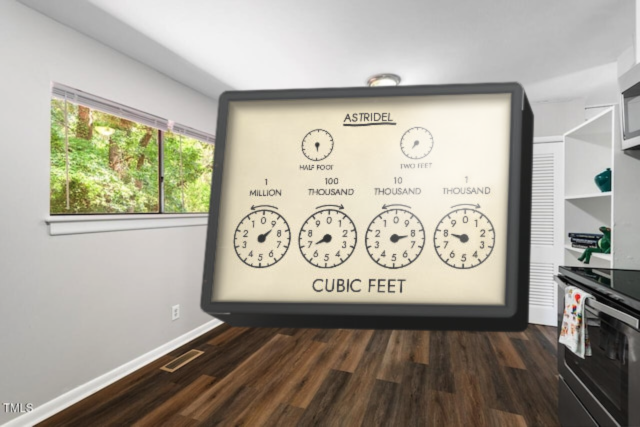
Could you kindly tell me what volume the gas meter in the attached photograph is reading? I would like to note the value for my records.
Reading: 867800 ft³
